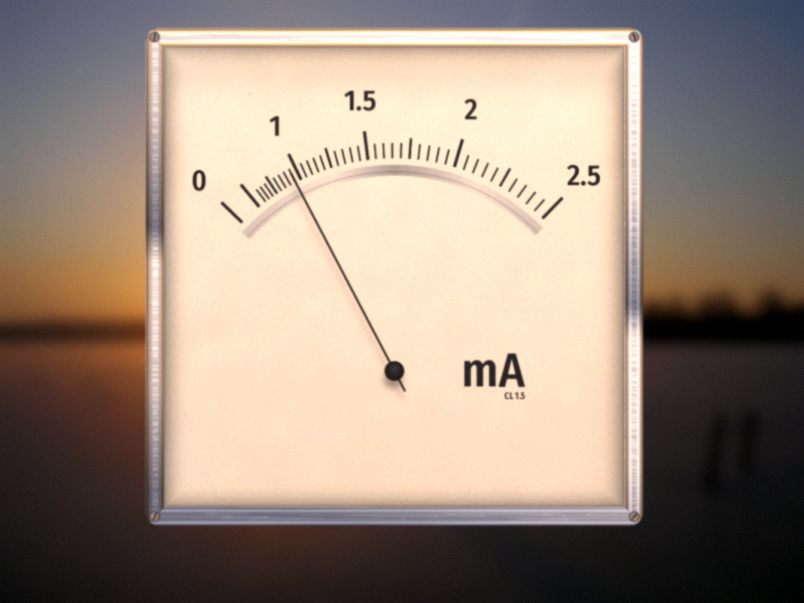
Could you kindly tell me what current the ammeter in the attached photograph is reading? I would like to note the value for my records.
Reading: 0.95 mA
